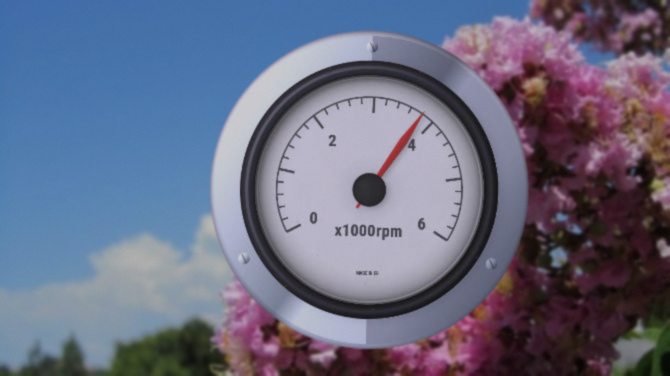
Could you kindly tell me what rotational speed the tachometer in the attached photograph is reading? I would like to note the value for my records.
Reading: 3800 rpm
